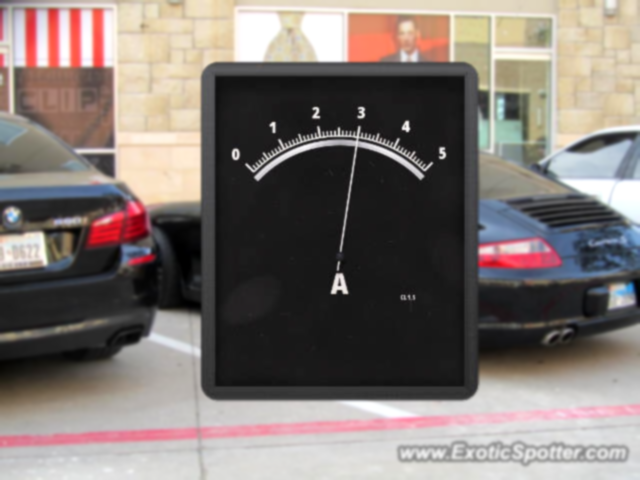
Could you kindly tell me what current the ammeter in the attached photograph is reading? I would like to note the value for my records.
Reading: 3 A
